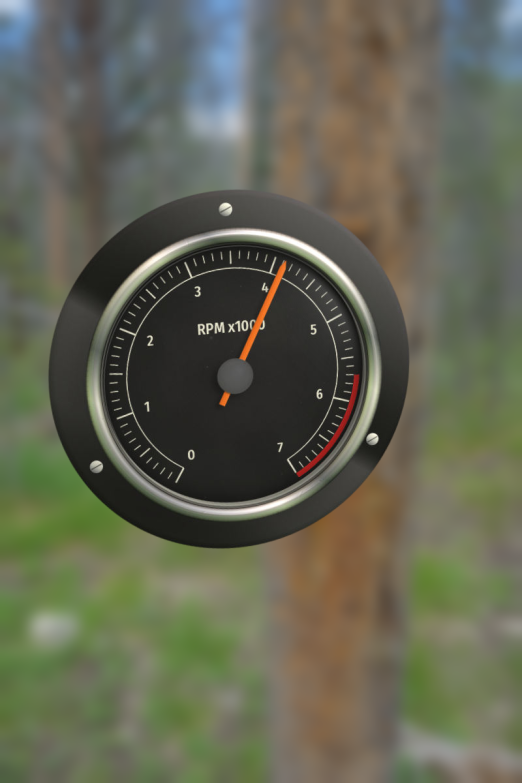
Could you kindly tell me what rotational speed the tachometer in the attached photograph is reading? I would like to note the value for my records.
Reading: 4100 rpm
